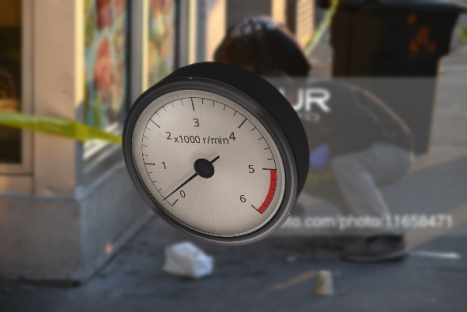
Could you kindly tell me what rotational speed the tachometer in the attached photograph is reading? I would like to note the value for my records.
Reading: 200 rpm
